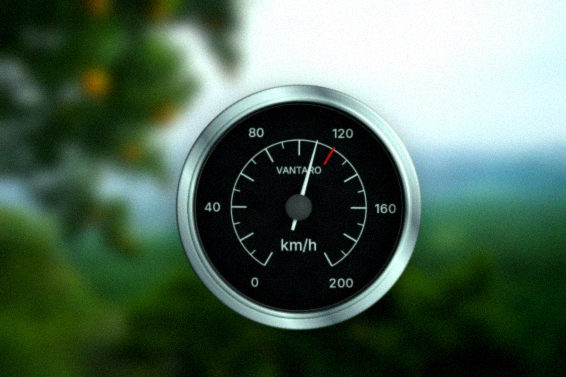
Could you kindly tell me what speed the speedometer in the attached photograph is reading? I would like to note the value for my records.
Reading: 110 km/h
